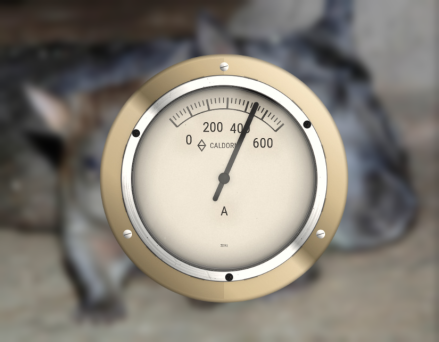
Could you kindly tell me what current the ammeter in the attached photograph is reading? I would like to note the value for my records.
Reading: 440 A
